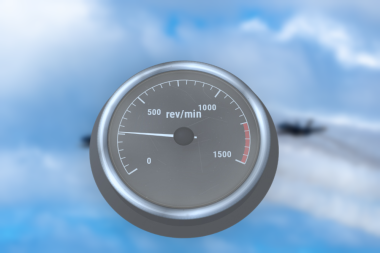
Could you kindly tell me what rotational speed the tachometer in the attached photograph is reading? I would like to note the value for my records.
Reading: 250 rpm
